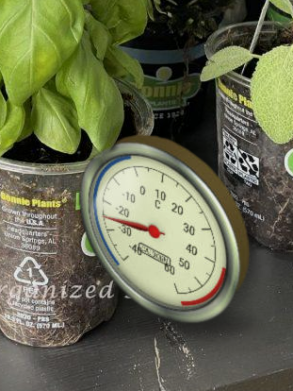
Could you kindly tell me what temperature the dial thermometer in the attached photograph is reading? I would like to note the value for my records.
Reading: -25 °C
